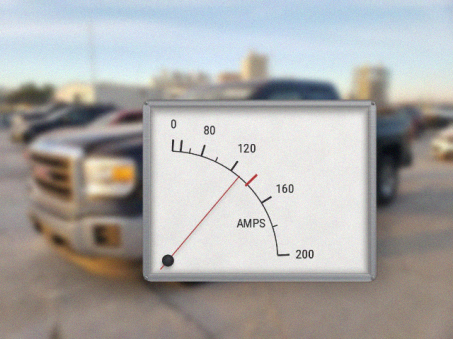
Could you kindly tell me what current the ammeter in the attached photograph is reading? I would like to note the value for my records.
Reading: 130 A
